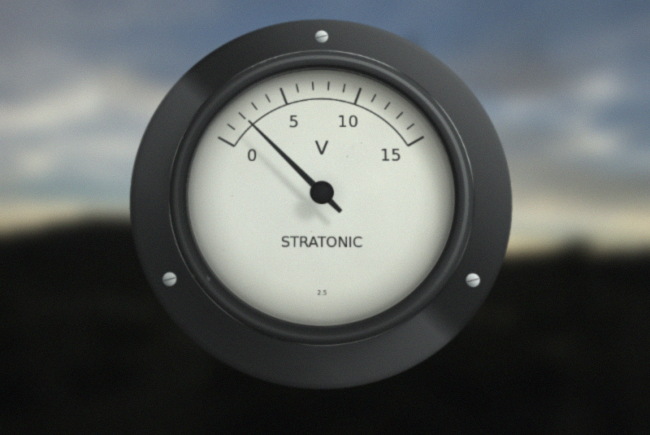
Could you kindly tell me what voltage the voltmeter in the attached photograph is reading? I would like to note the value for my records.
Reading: 2 V
